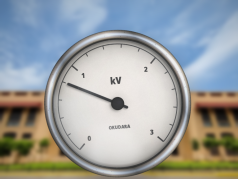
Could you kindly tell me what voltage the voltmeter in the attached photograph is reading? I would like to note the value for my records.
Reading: 0.8 kV
